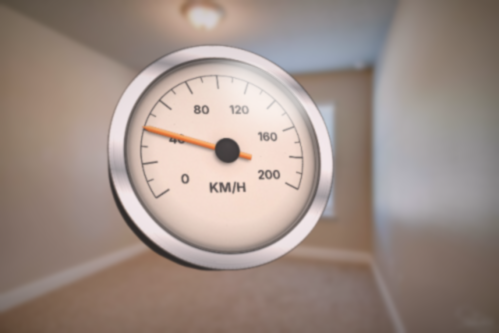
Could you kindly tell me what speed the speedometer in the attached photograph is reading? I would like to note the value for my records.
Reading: 40 km/h
